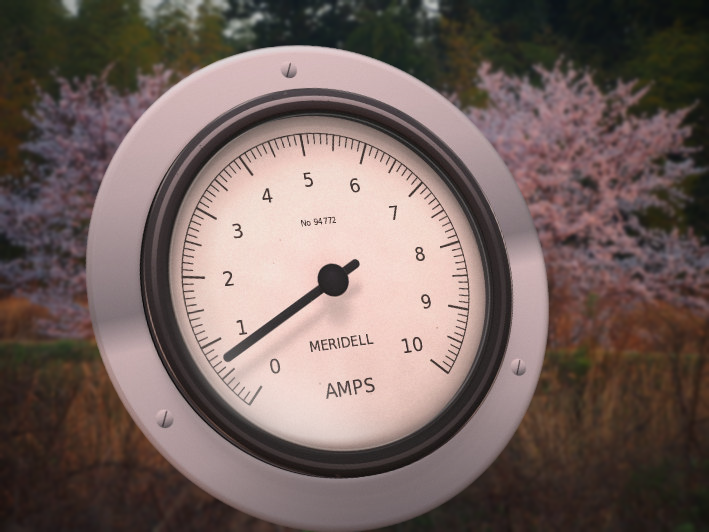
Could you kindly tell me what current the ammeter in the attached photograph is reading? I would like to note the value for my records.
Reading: 0.7 A
